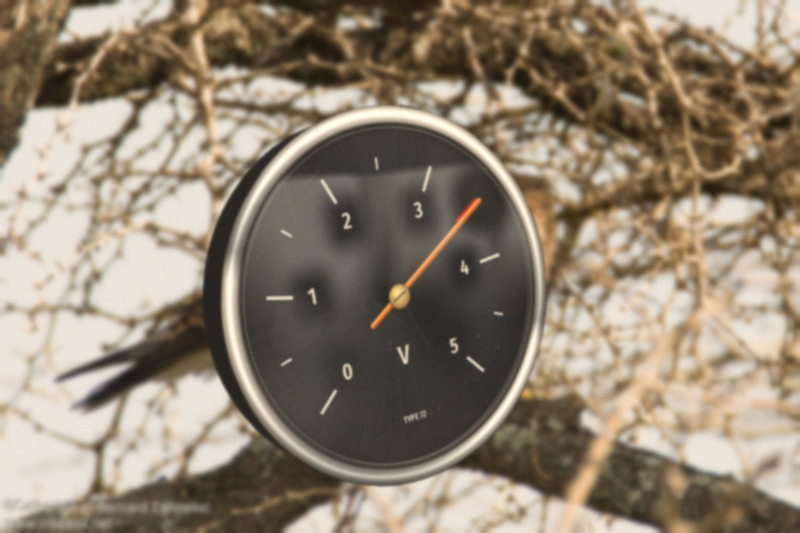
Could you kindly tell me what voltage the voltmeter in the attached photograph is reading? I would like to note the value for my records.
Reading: 3.5 V
